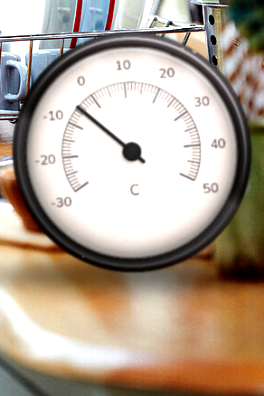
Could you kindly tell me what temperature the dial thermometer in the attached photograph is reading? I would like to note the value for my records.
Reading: -5 °C
